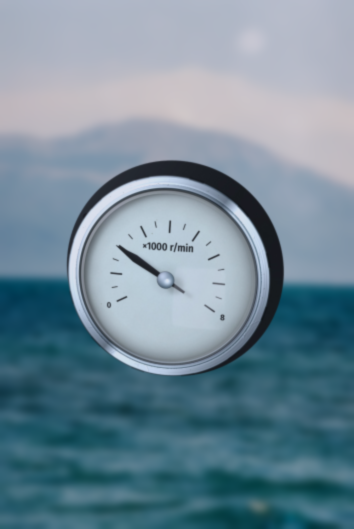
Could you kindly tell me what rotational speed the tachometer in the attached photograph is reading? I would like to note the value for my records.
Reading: 2000 rpm
